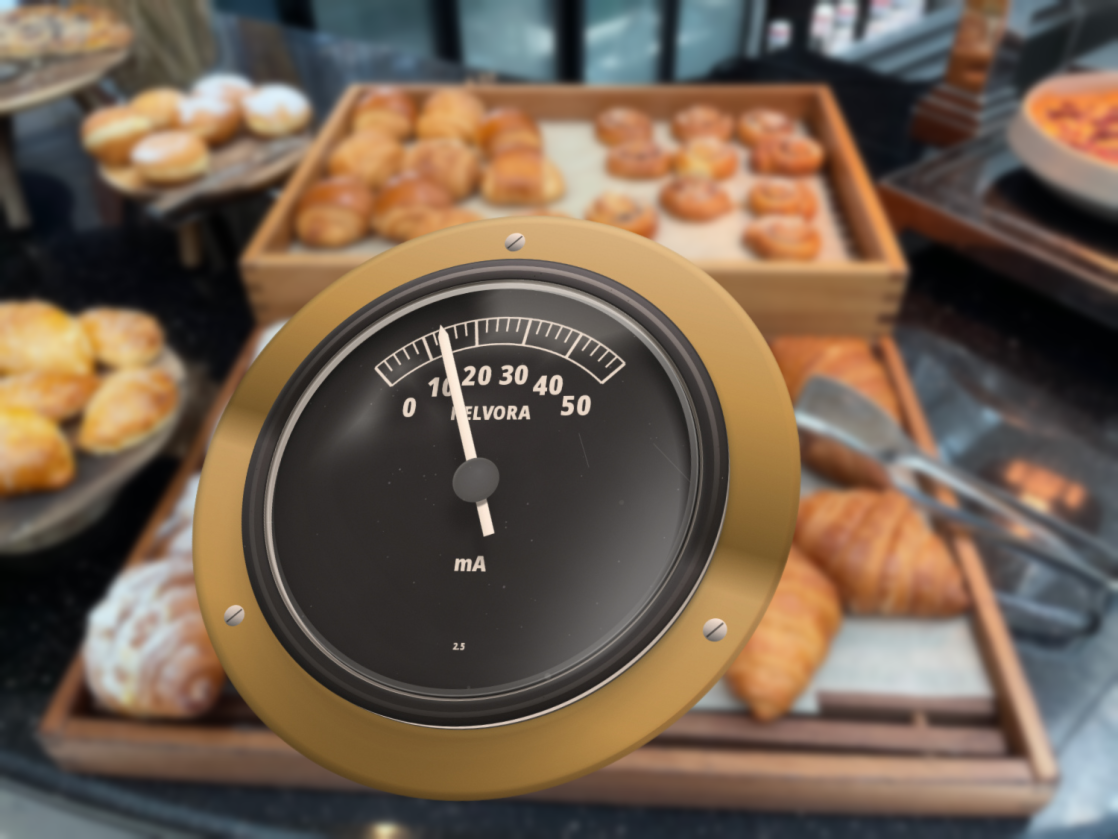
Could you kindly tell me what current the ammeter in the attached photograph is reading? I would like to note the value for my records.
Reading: 14 mA
